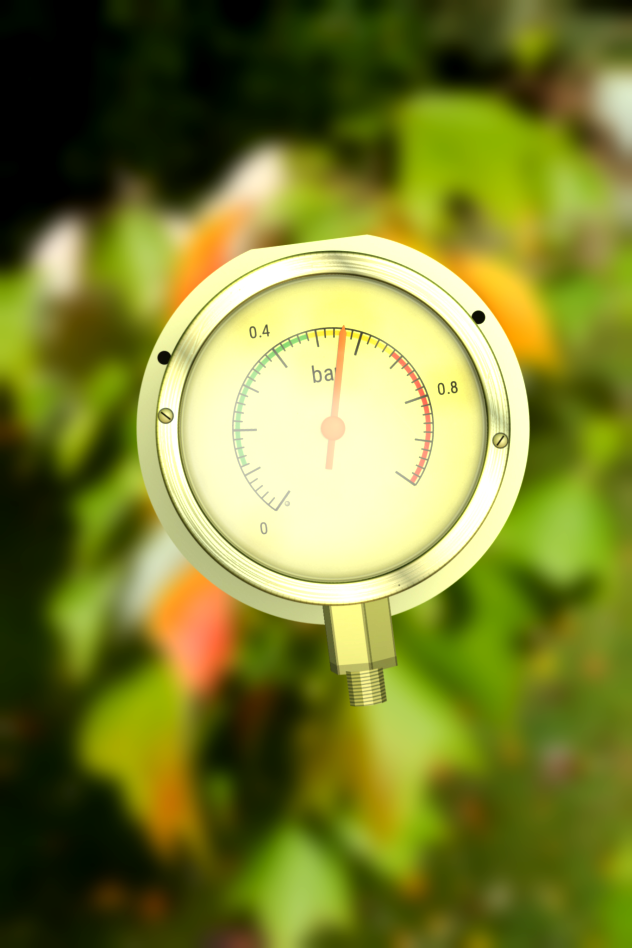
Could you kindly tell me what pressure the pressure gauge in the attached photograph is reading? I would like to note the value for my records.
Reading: 0.56 bar
